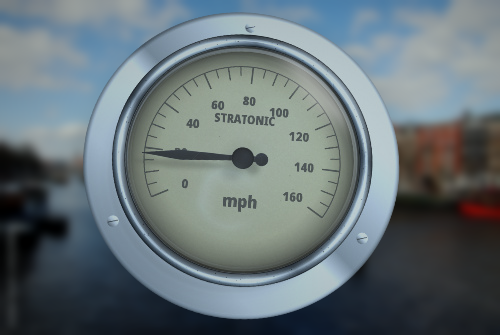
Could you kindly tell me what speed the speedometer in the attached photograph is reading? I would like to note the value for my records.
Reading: 17.5 mph
